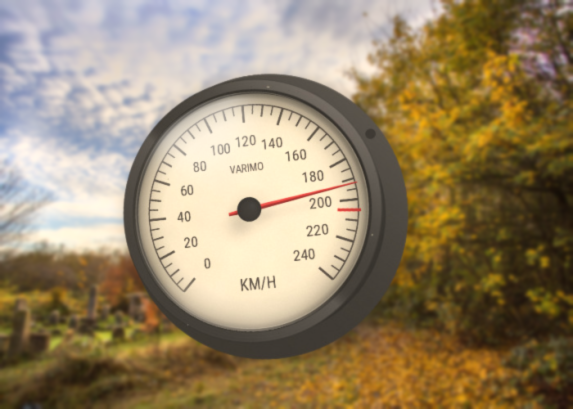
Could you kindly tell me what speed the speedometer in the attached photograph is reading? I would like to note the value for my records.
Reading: 192.5 km/h
